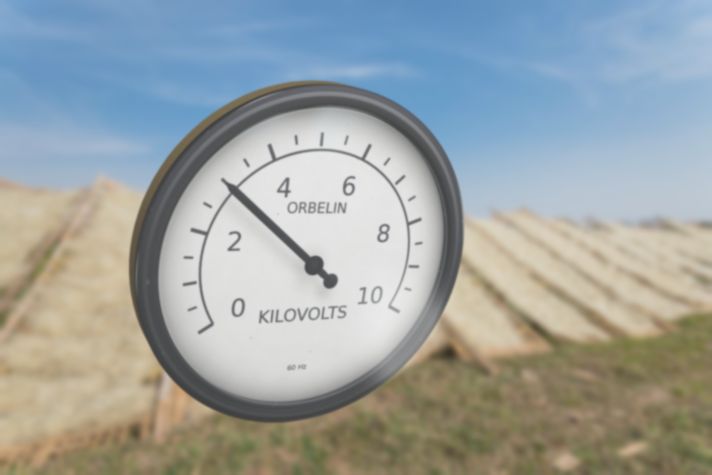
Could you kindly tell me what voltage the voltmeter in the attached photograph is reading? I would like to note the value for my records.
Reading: 3 kV
